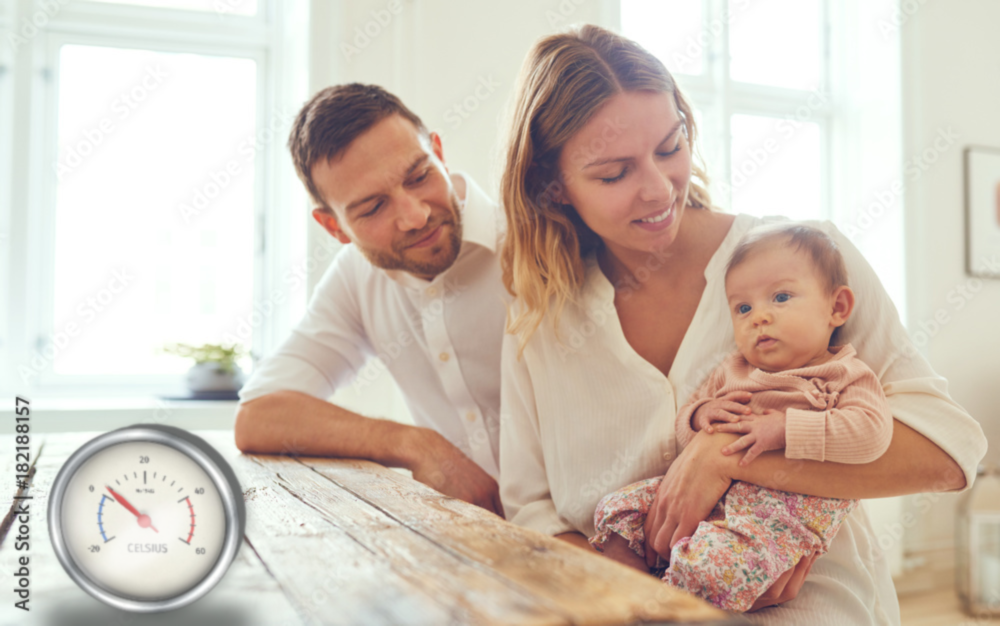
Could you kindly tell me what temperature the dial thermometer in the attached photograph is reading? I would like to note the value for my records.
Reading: 4 °C
